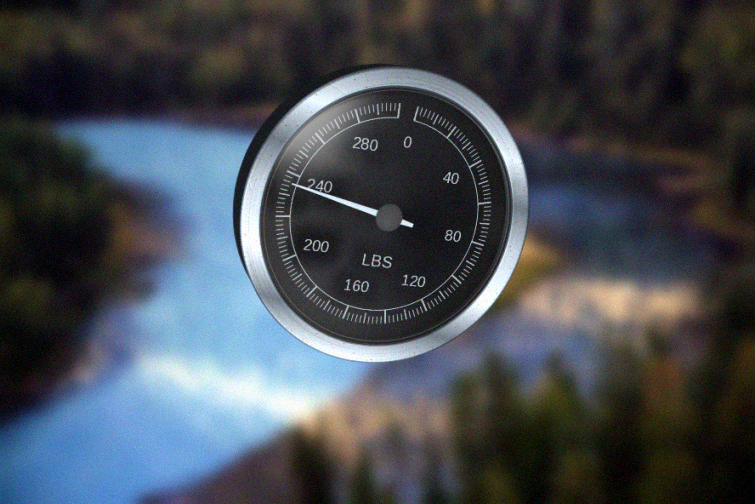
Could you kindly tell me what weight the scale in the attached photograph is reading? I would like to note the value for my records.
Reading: 236 lb
